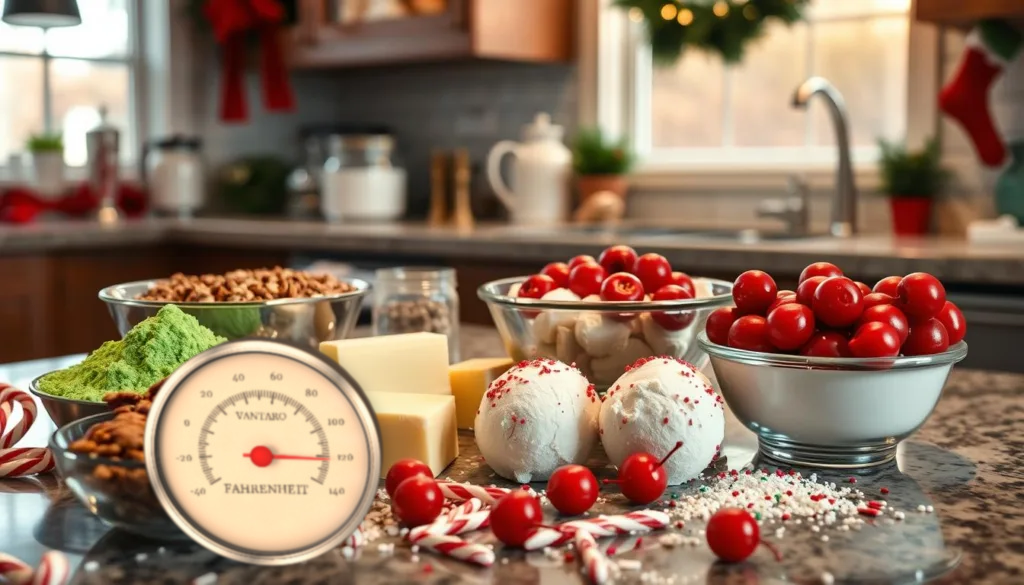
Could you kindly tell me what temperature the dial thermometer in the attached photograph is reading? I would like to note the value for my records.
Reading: 120 °F
